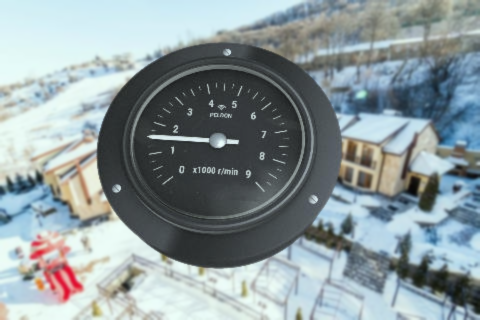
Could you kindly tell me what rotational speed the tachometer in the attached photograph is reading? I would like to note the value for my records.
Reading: 1500 rpm
